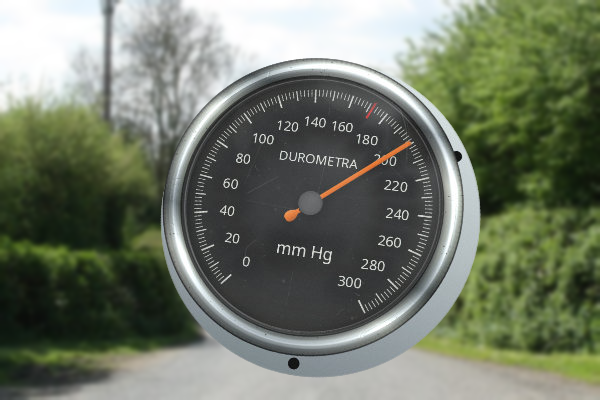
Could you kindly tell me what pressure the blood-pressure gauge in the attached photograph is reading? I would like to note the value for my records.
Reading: 200 mmHg
